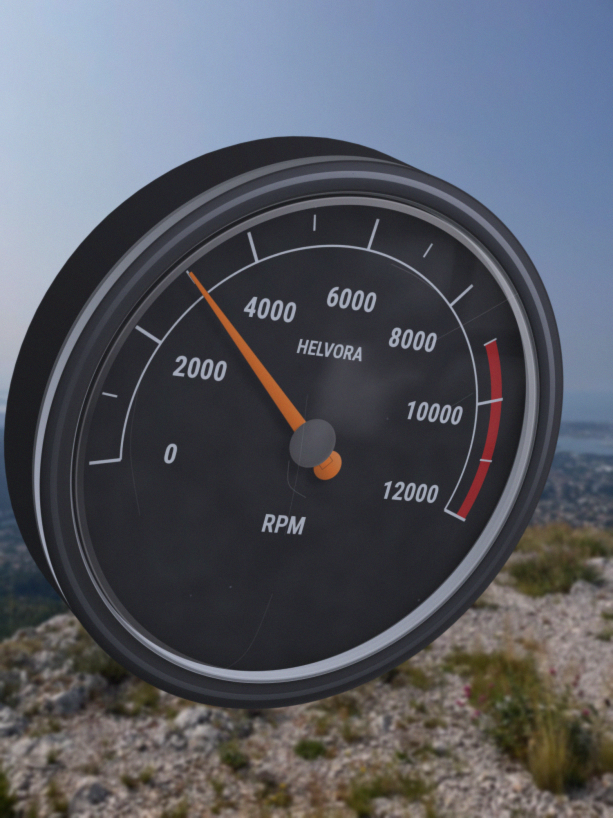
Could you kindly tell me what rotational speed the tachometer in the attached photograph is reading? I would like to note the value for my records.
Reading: 3000 rpm
